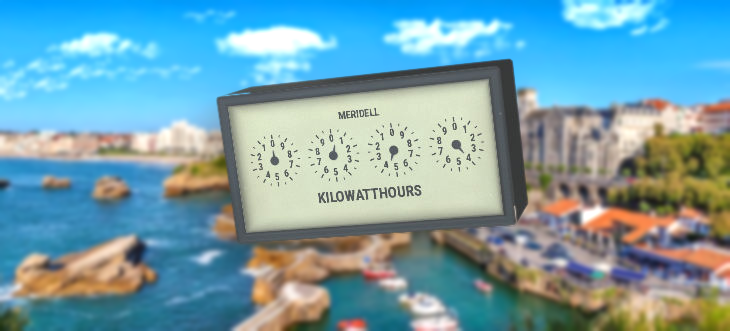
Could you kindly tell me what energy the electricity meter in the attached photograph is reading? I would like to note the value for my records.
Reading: 44 kWh
